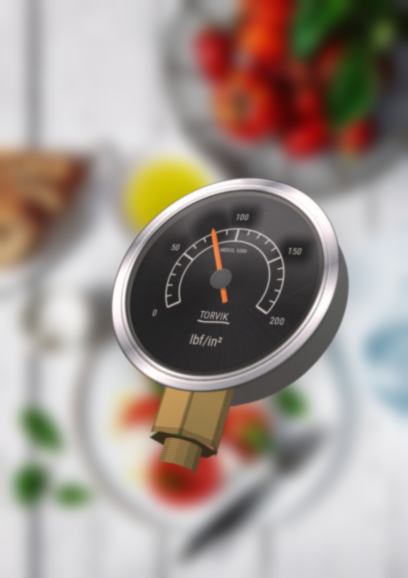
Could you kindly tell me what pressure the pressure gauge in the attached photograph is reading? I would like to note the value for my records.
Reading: 80 psi
